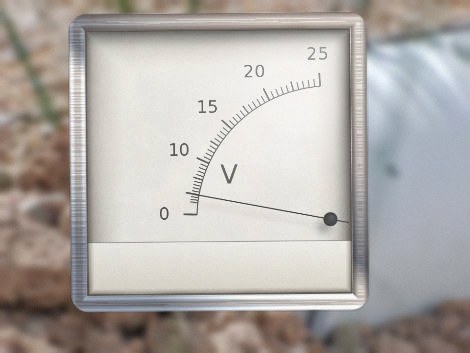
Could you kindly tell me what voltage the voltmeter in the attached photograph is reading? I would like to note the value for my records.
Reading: 5 V
